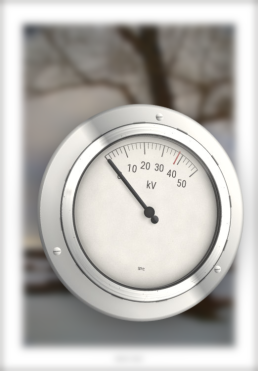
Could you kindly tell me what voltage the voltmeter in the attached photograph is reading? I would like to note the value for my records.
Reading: 0 kV
